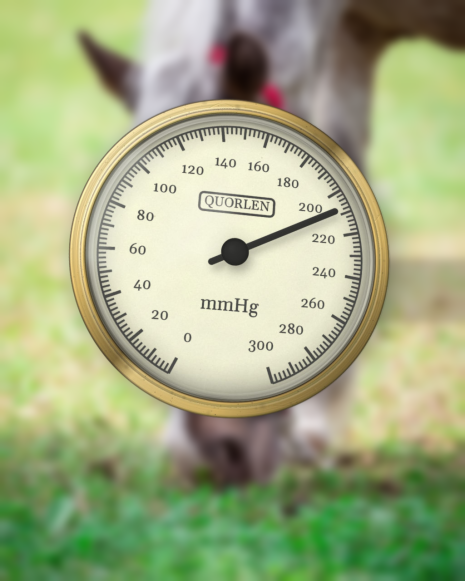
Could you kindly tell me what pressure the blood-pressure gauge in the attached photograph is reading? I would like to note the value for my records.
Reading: 208 mmHg
